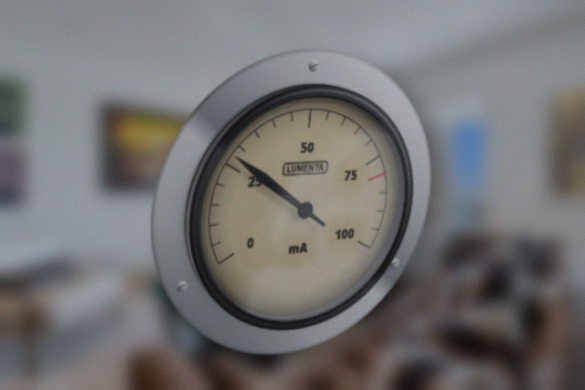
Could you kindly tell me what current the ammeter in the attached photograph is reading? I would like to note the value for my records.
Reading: 27.5 mA
